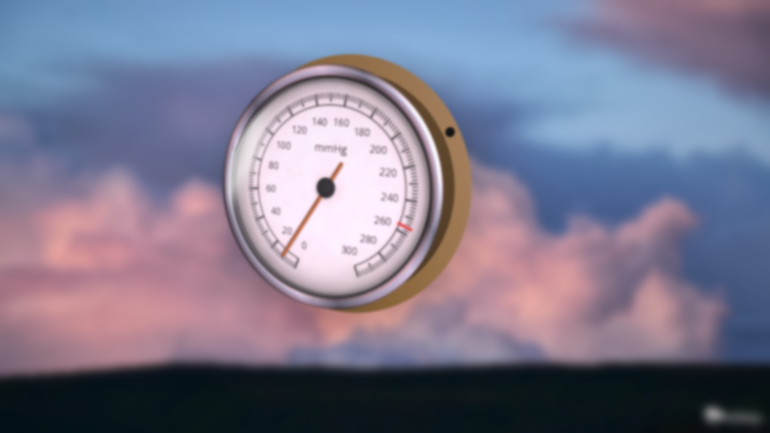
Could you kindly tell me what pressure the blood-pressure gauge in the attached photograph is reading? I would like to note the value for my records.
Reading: 10 mmHg
